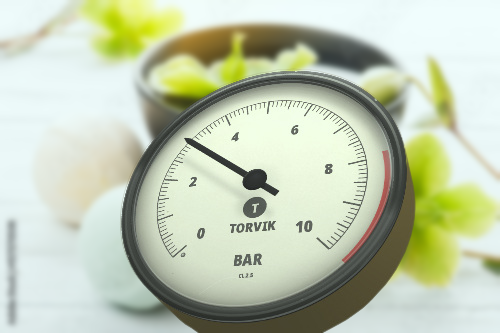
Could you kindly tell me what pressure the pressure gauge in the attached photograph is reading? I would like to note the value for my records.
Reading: 3 bar
